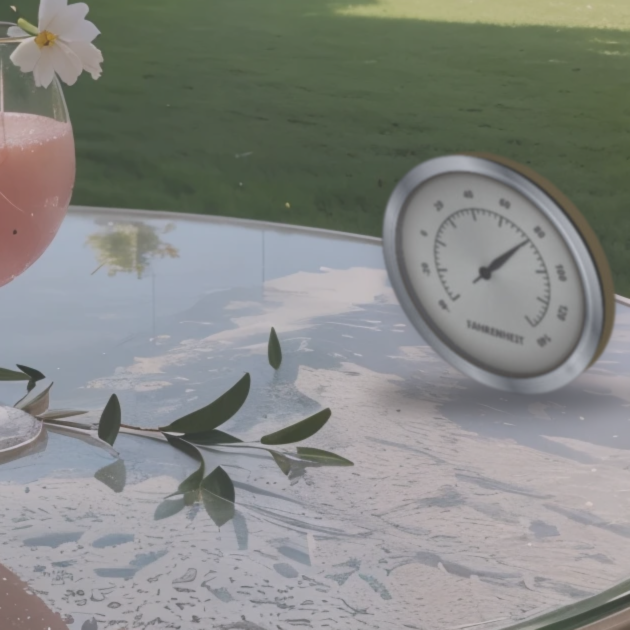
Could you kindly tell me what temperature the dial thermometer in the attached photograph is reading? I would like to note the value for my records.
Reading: 80 °F
